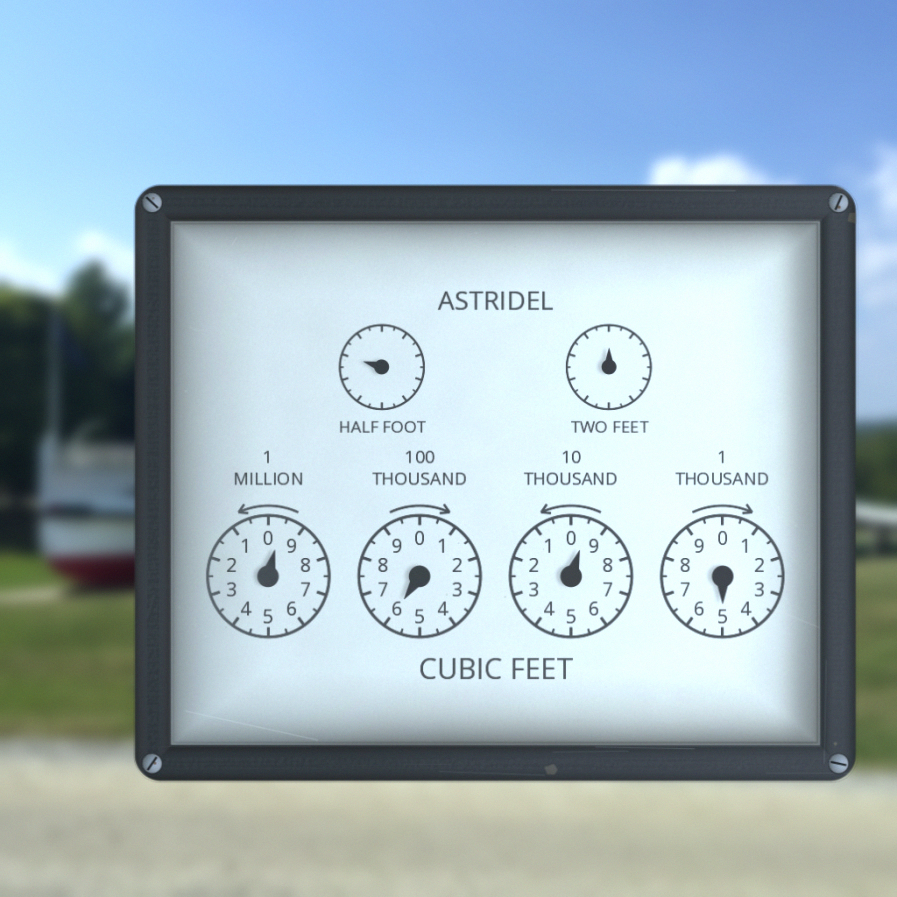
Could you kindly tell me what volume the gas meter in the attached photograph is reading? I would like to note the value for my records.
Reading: 959500 ft³
